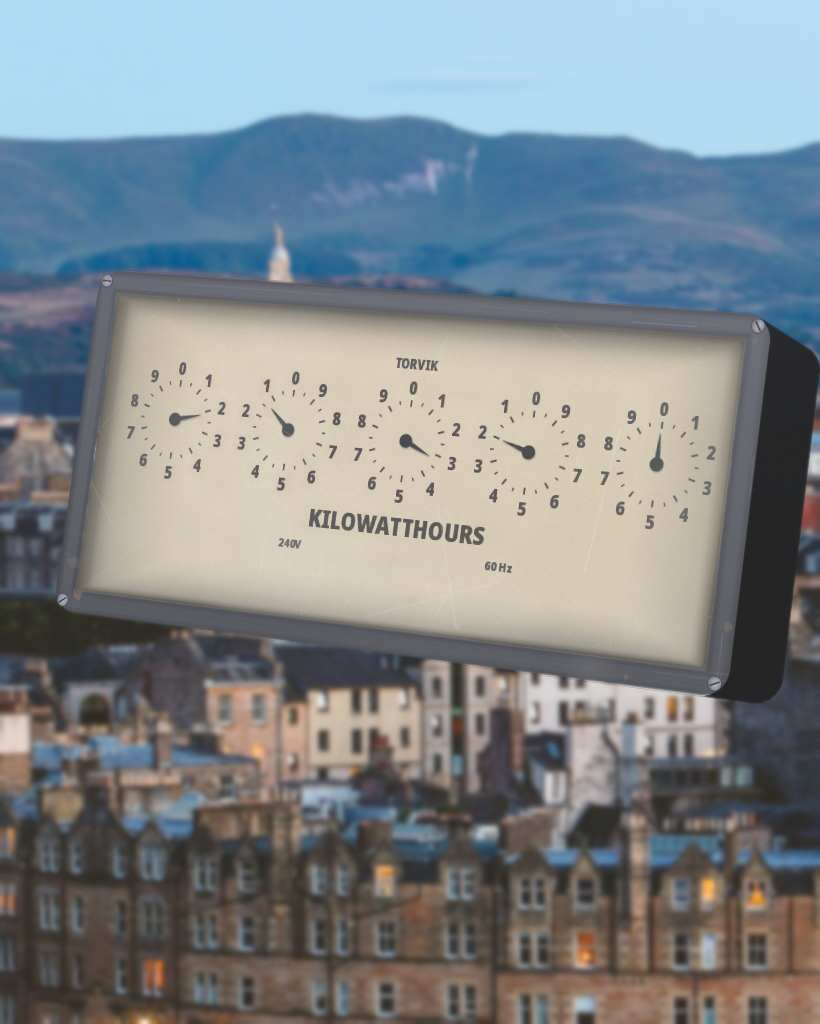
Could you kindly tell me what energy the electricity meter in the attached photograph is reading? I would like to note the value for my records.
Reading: 21320 kWh
